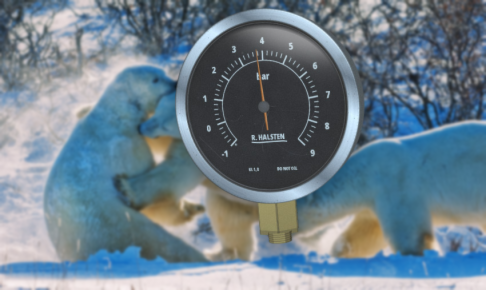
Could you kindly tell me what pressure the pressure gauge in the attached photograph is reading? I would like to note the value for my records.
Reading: 3.8 bar
